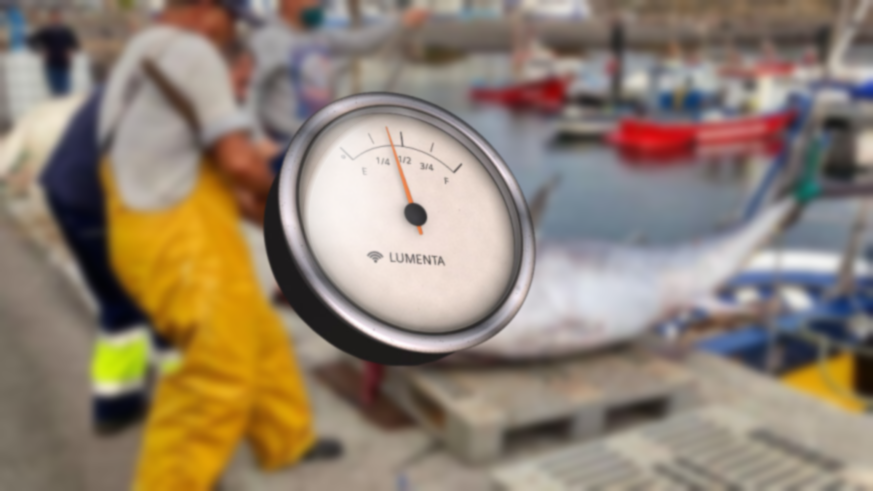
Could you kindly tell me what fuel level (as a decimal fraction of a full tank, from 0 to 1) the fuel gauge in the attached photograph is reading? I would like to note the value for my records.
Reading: 0.375
